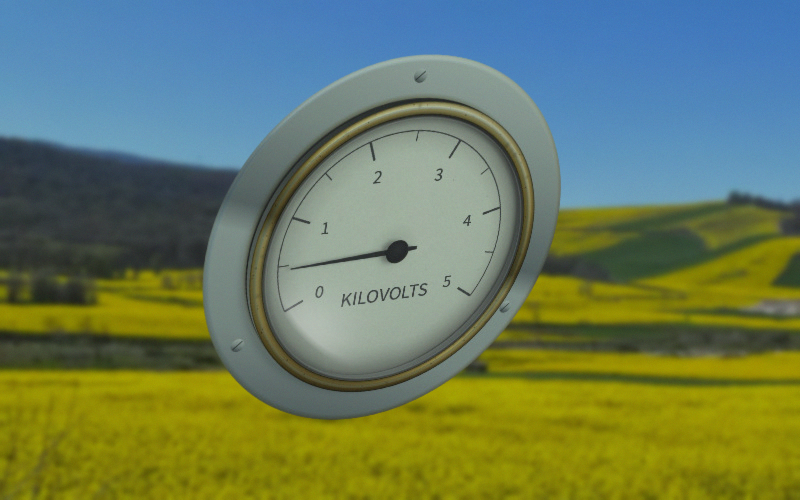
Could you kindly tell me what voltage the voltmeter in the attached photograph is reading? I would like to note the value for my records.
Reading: 0.5 kV
